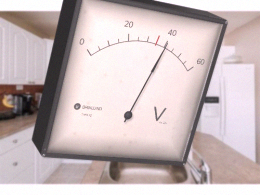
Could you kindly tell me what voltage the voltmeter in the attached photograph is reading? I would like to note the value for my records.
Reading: 40 V
